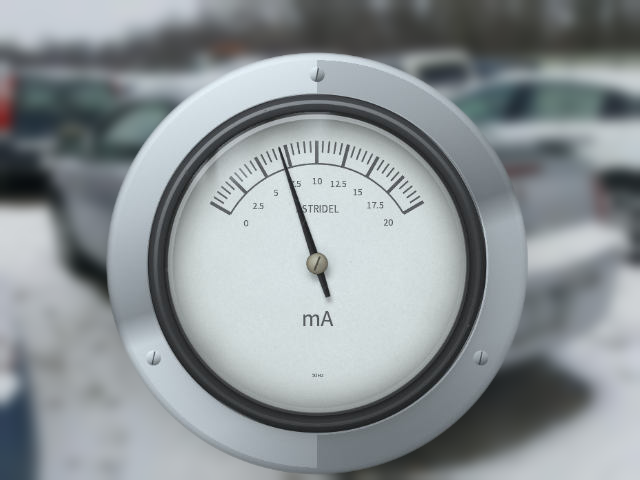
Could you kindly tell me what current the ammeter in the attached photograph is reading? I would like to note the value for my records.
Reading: 7 mA
